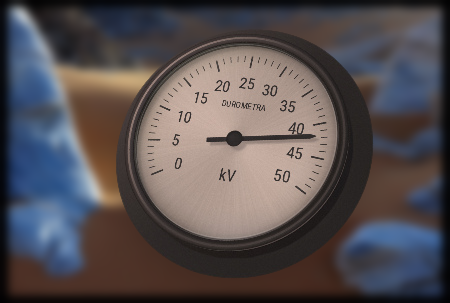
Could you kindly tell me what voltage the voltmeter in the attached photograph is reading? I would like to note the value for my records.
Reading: 42 kV
